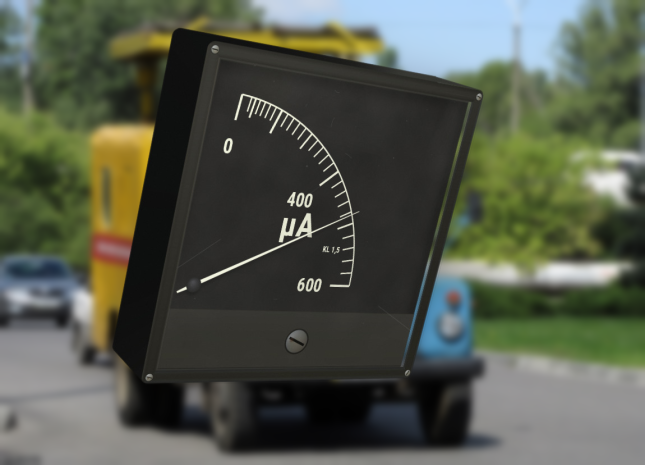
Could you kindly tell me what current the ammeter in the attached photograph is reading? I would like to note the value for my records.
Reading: 480 µA
